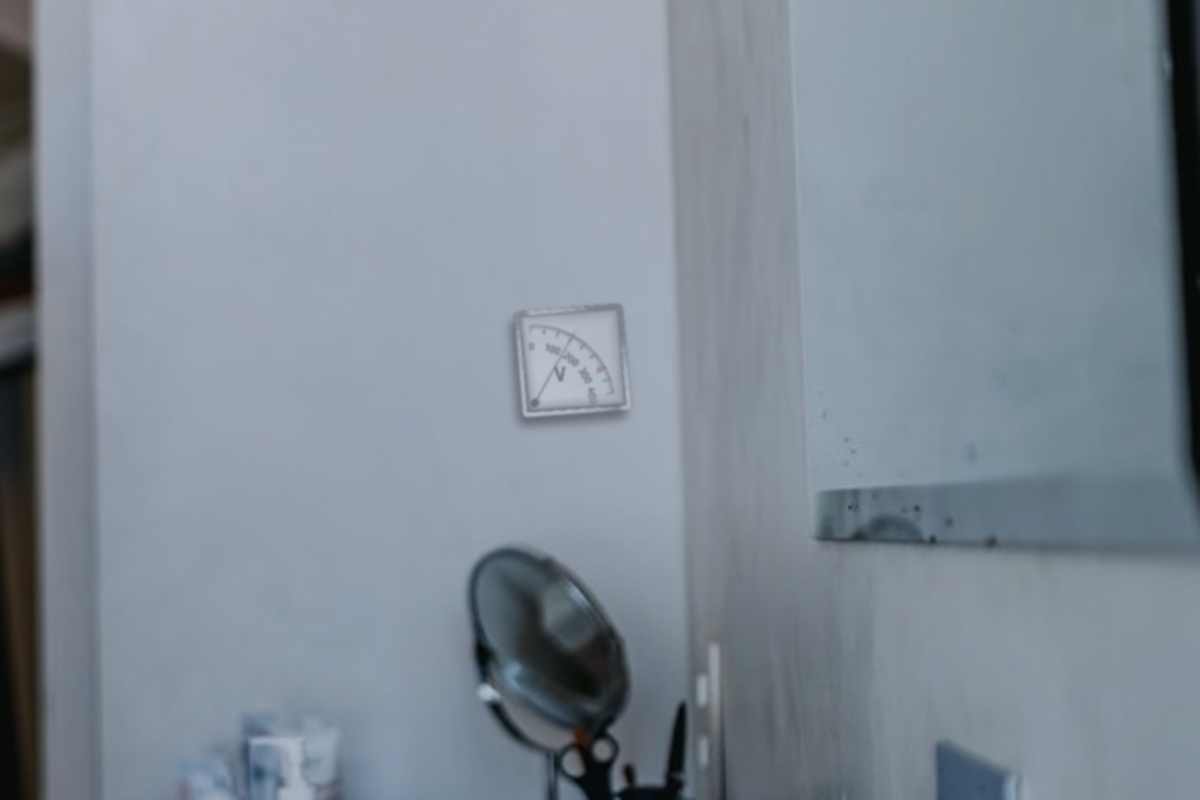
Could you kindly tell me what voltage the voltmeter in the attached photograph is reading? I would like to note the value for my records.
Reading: 150 V
